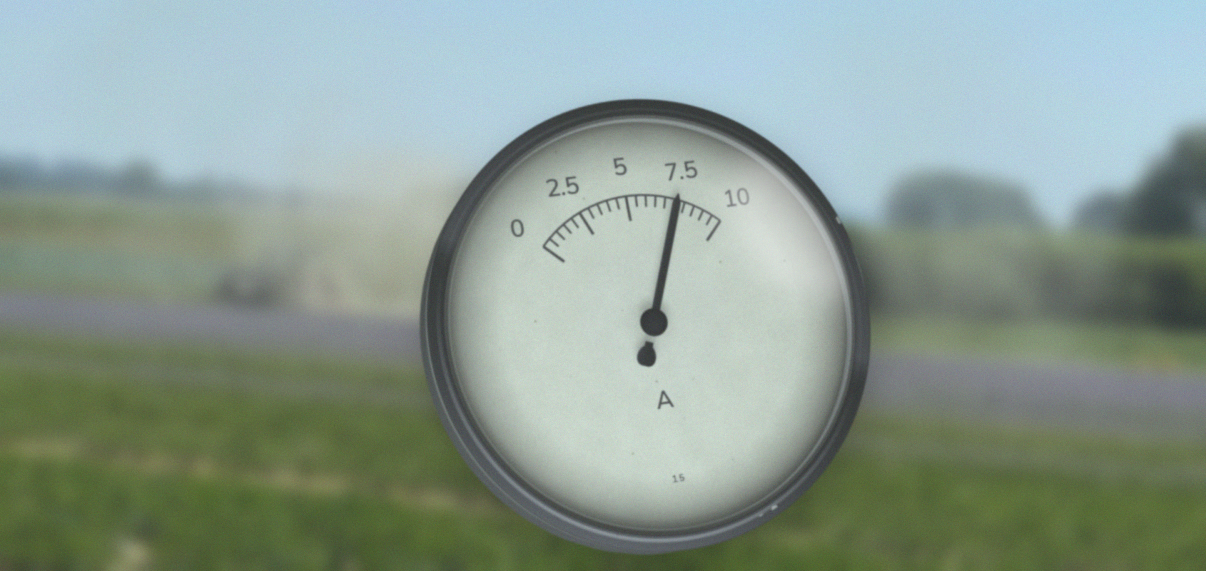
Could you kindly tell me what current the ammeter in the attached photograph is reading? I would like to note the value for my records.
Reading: 7.5 A
